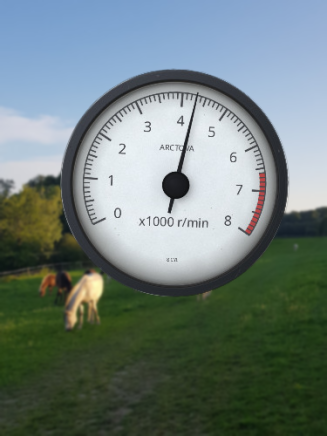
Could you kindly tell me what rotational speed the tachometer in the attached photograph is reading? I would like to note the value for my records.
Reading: 4300 rpm
